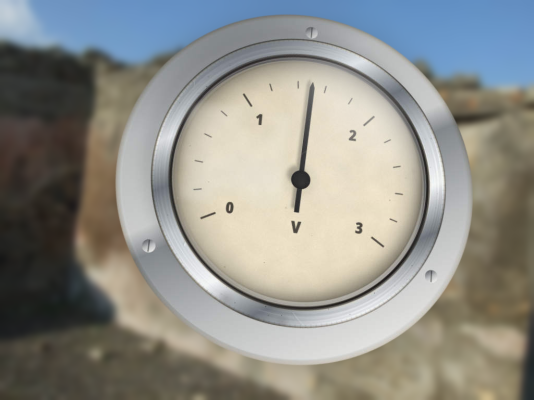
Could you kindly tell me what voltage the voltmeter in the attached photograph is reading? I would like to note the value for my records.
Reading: 1.5 V
